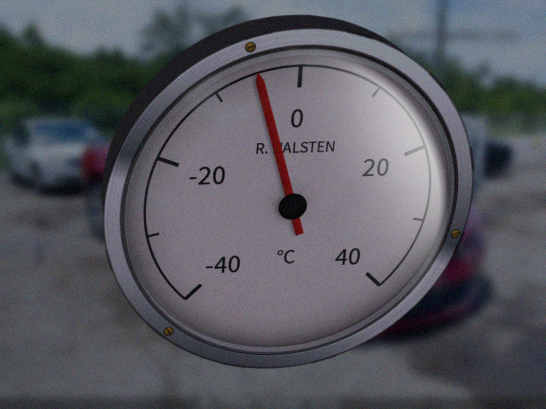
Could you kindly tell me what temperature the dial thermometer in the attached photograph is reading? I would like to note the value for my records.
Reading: -5 °C
